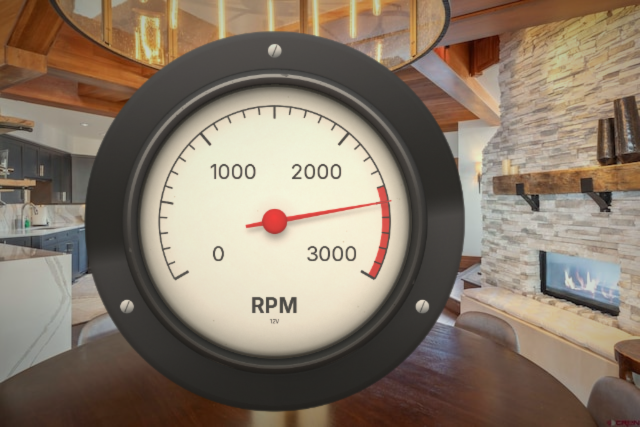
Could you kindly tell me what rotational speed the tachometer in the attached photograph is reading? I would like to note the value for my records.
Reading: 2500 rpm
